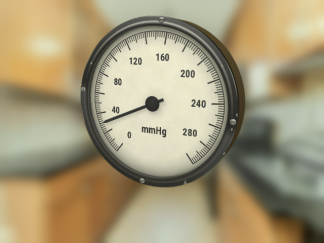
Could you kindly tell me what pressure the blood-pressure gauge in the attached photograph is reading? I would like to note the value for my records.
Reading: 30 mmHg
